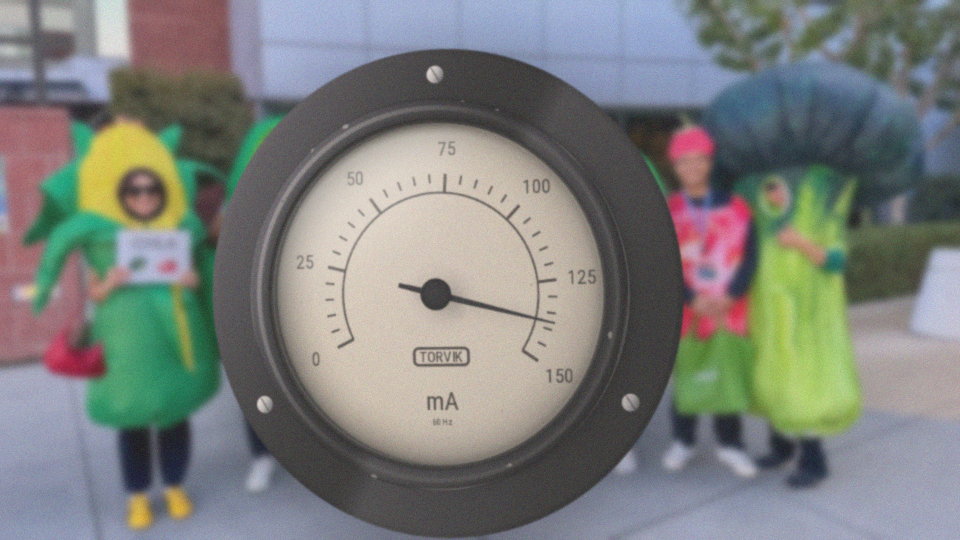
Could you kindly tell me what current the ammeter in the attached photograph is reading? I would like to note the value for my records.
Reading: 137.5 mA
